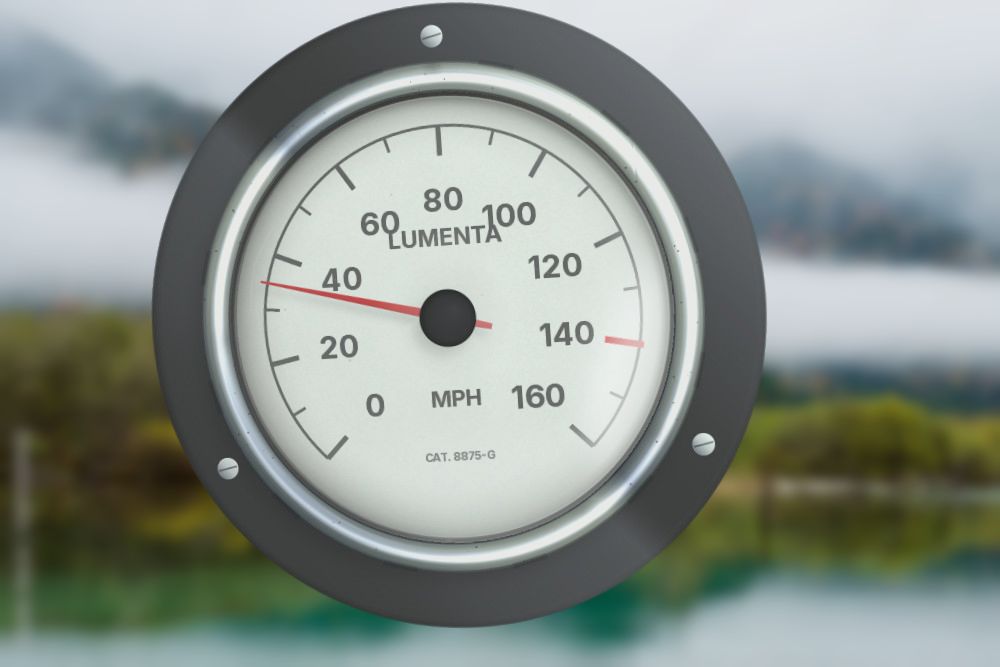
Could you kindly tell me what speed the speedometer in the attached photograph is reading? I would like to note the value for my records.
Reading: 35 mph
